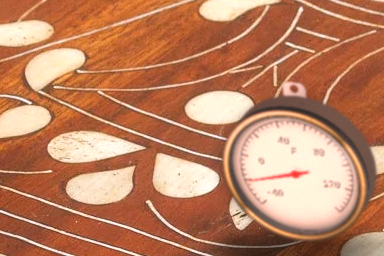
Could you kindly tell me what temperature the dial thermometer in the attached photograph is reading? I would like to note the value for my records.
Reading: -20 °F
